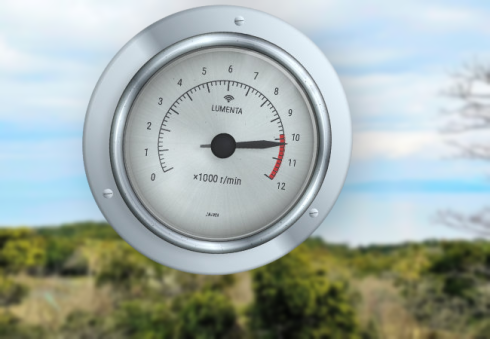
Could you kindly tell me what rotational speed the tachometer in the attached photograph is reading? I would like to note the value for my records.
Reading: 10200 rpm
